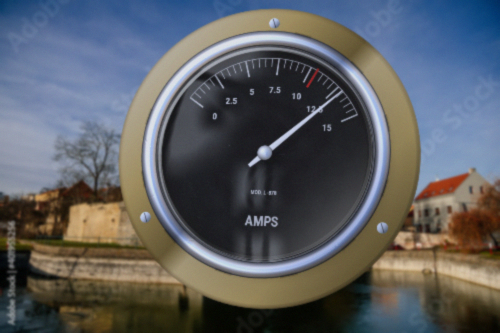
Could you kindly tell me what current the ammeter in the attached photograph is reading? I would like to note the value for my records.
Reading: 13 A
